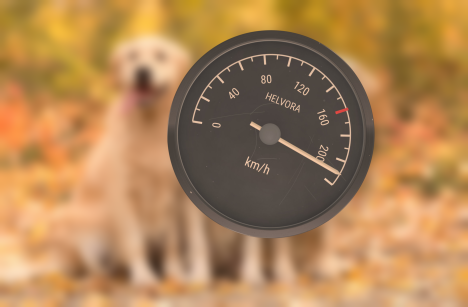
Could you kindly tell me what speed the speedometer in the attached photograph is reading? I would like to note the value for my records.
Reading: 210 km/h
